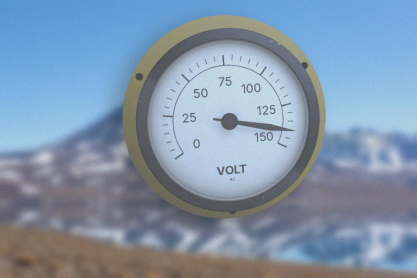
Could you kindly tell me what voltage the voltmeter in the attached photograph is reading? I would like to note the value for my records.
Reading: 140 V
